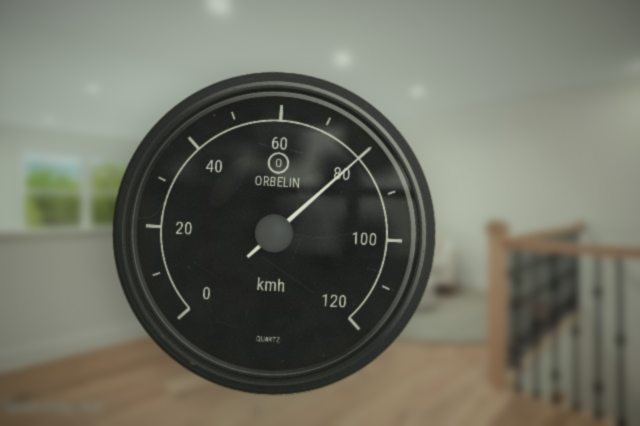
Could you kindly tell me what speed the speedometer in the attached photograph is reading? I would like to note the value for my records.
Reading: 80 km/h
